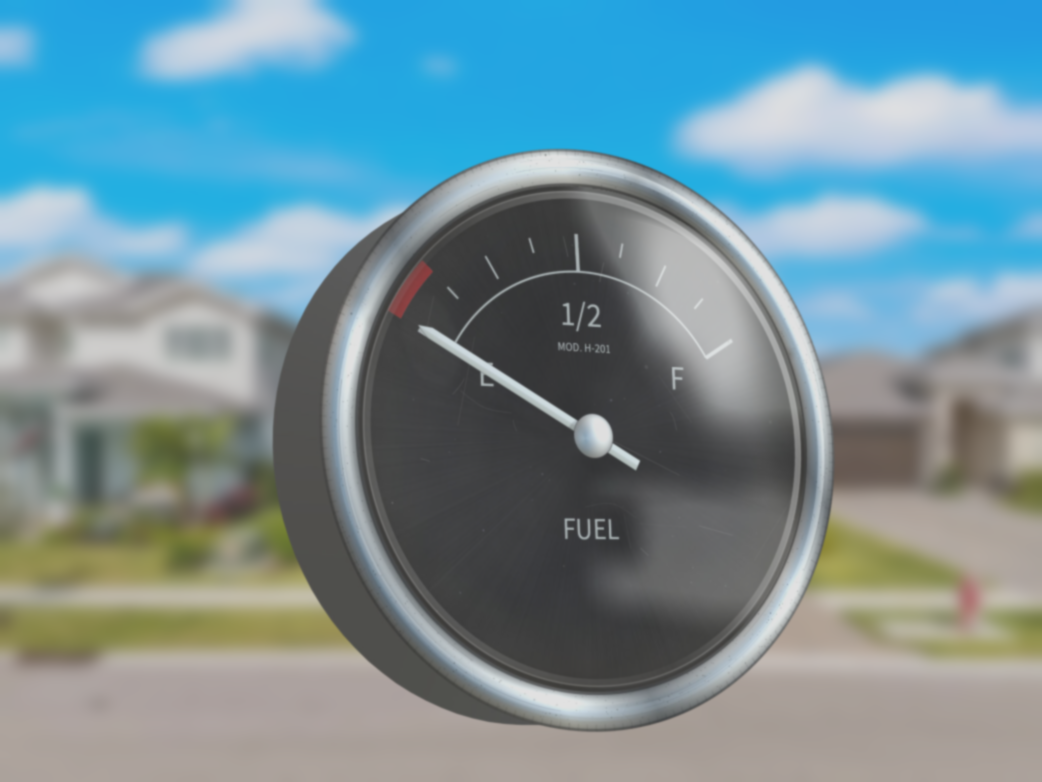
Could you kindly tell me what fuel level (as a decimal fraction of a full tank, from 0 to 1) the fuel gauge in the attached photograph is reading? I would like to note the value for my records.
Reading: 0
